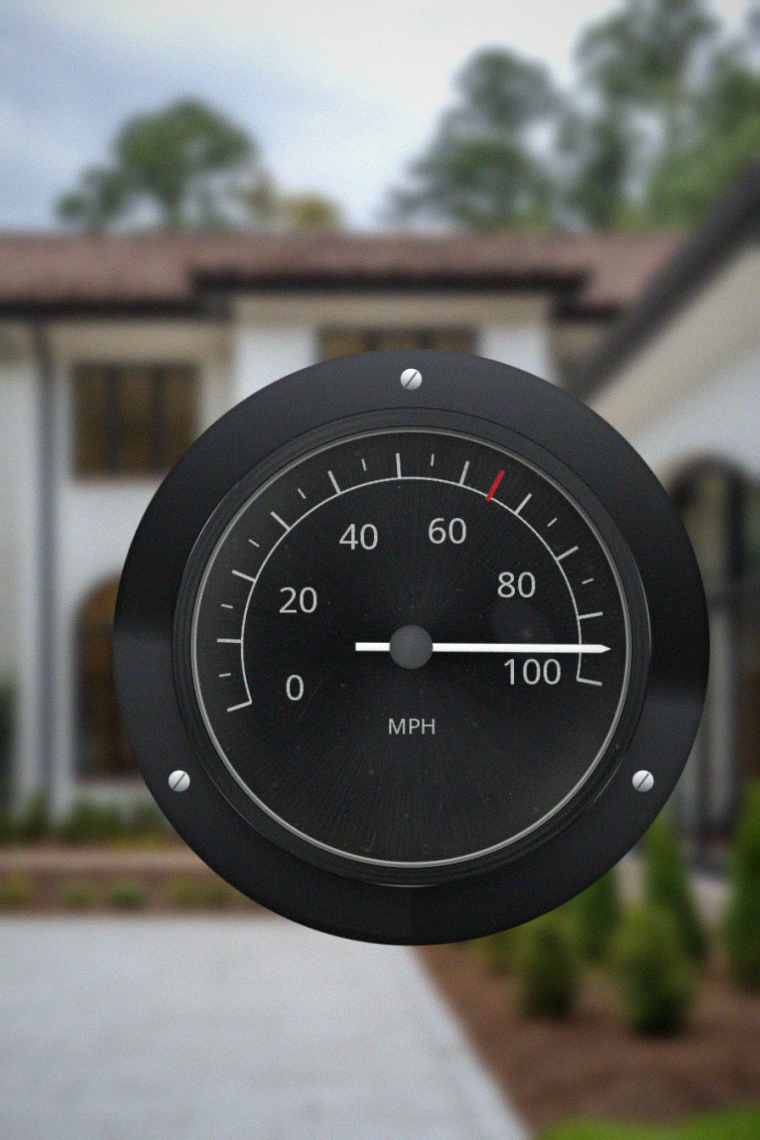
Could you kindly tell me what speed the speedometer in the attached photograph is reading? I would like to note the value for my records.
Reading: 95 mph
